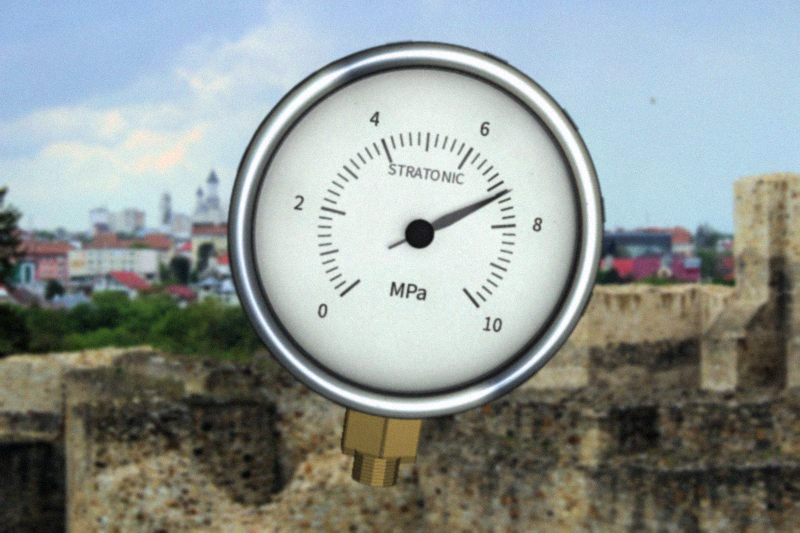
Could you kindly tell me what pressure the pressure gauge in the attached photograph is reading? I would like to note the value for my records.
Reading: 7.2 MPa
